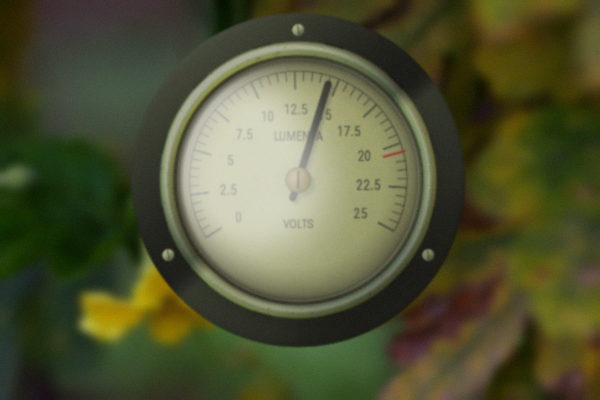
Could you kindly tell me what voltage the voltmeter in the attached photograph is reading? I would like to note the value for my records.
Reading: 14.5 V
